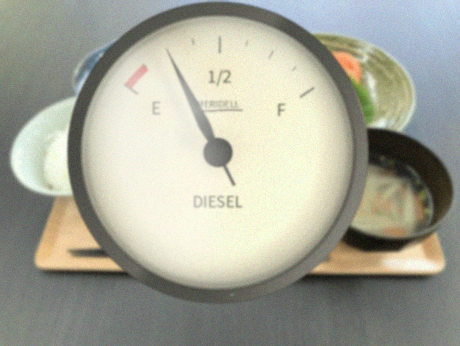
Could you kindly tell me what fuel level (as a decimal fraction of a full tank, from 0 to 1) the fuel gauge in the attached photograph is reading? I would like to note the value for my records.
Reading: 0.25
